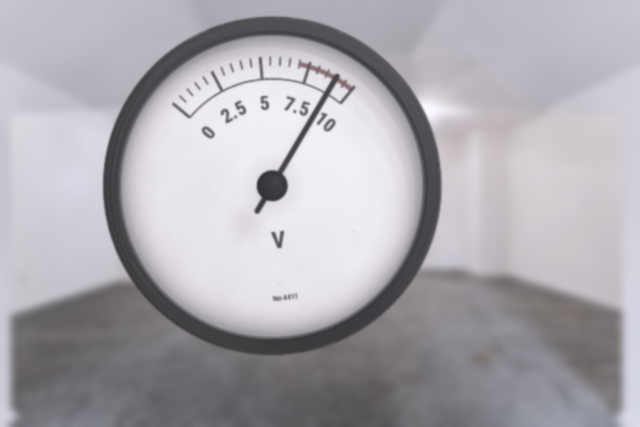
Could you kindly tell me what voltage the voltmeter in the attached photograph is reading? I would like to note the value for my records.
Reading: 9 V
